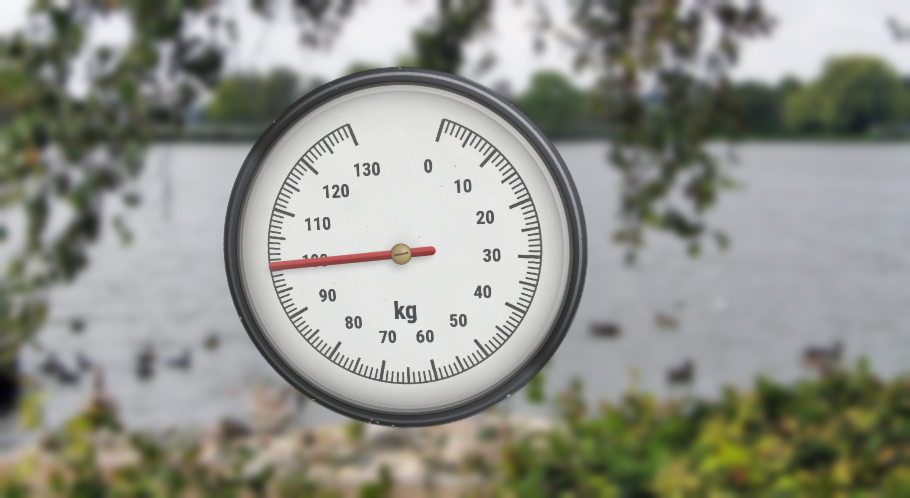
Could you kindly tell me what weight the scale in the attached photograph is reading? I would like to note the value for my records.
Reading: 100 kg
